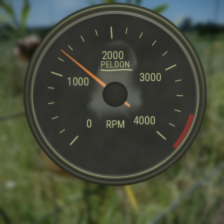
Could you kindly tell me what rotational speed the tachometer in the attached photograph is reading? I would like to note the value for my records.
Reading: 1300 rpm
